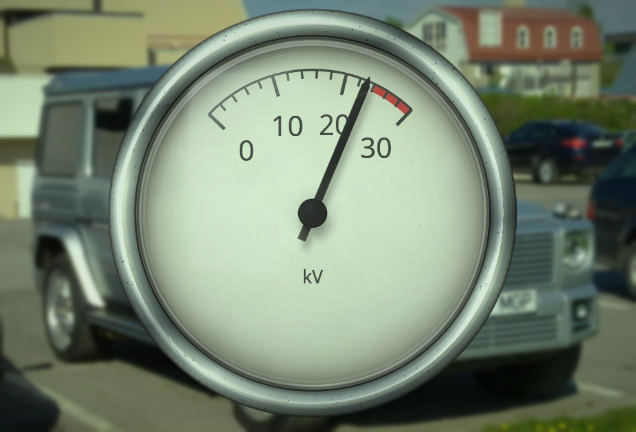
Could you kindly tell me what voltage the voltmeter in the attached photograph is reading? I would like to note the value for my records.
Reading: 23 kV
